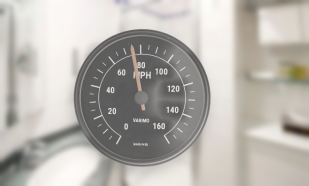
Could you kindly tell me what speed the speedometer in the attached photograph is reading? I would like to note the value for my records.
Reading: 75 mph
